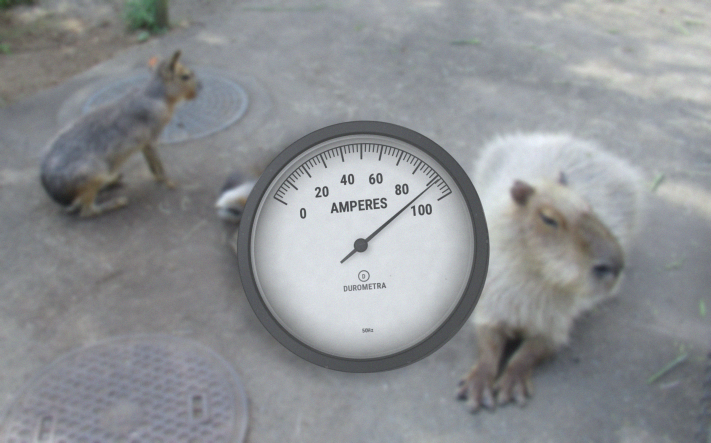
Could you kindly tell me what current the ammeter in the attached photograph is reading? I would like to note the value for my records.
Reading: 92 A
